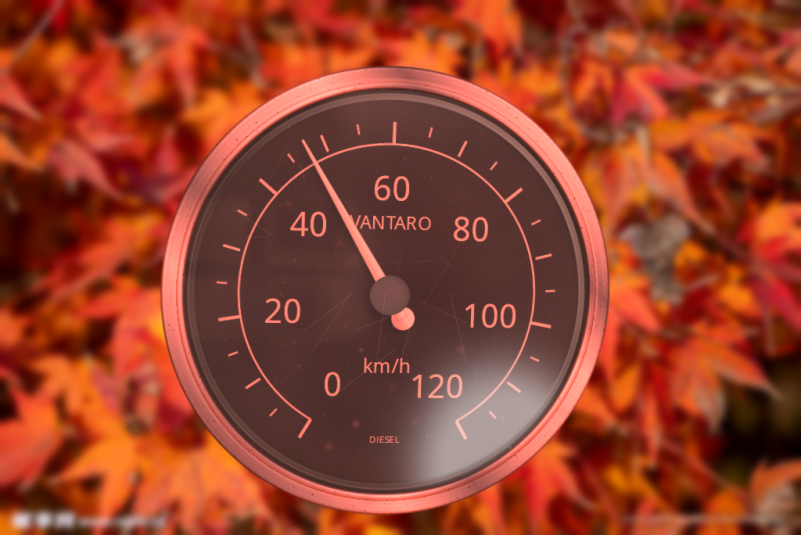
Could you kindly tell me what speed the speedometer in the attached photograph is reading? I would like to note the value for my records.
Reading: 47.5 km/h
